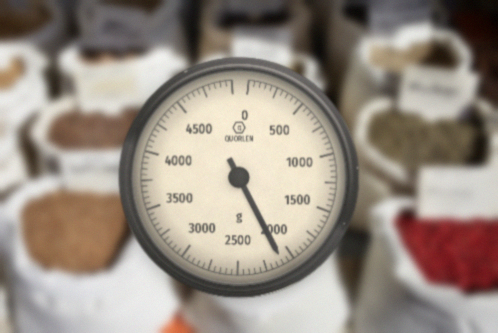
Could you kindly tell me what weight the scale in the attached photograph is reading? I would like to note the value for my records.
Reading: 2100 g
